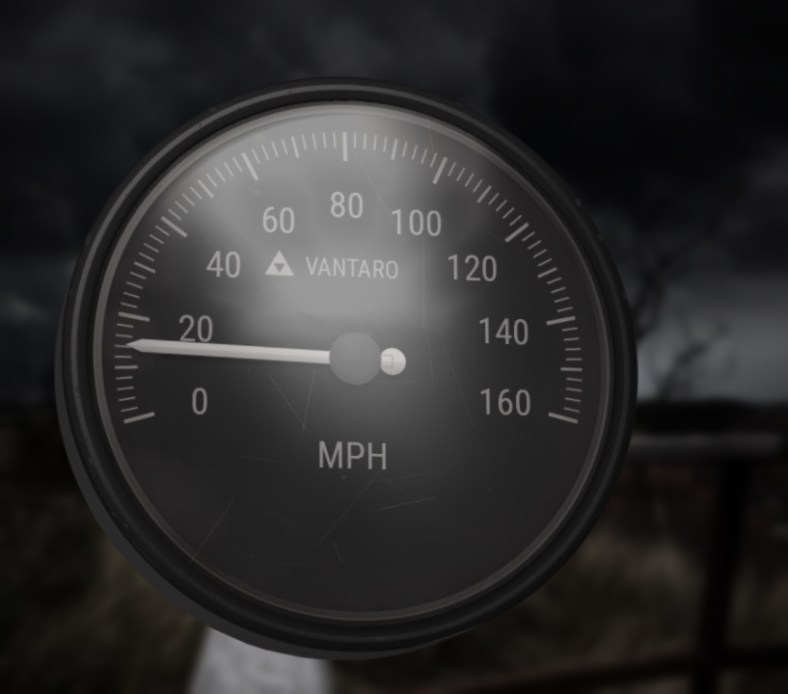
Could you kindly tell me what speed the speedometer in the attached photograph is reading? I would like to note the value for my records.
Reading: 14 mph
